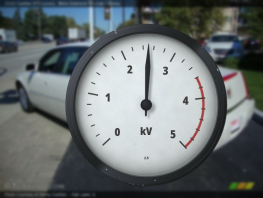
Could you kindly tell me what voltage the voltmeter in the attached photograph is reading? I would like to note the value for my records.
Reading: 2.5 kV
